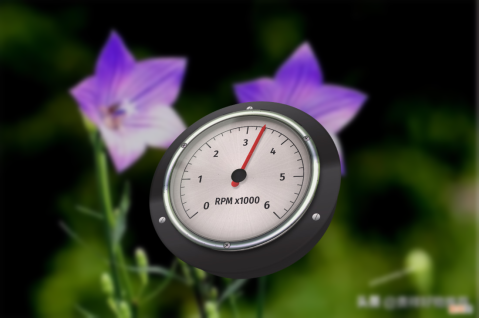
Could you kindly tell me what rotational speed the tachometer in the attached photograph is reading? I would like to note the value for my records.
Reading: 3400 rpm
